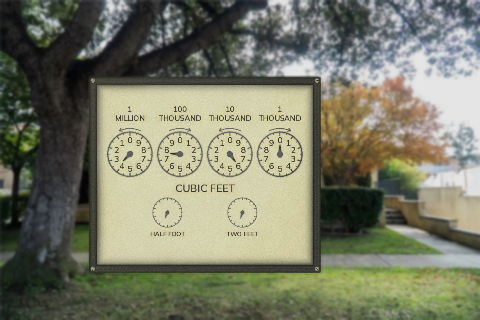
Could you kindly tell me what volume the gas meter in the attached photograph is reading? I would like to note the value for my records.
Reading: 376000 ft³
